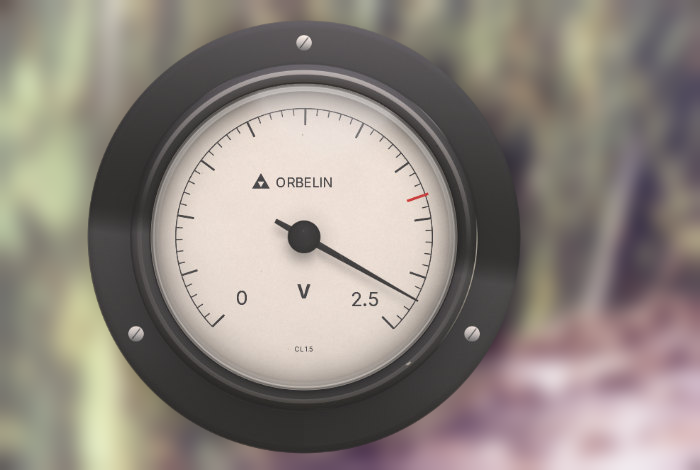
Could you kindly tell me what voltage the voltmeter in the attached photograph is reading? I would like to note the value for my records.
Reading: 2.35 V
